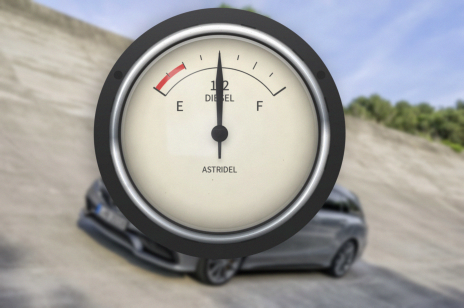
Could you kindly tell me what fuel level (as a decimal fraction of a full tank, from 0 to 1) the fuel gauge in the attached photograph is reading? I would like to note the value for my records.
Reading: 0.5
